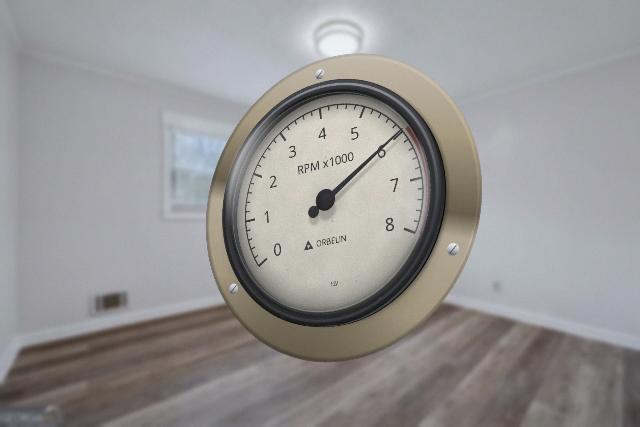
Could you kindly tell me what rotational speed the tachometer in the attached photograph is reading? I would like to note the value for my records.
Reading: 6000 rpm
